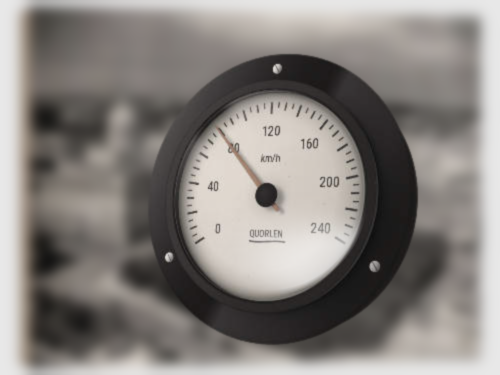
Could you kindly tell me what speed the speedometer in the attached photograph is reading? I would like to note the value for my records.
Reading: 80 km/h
